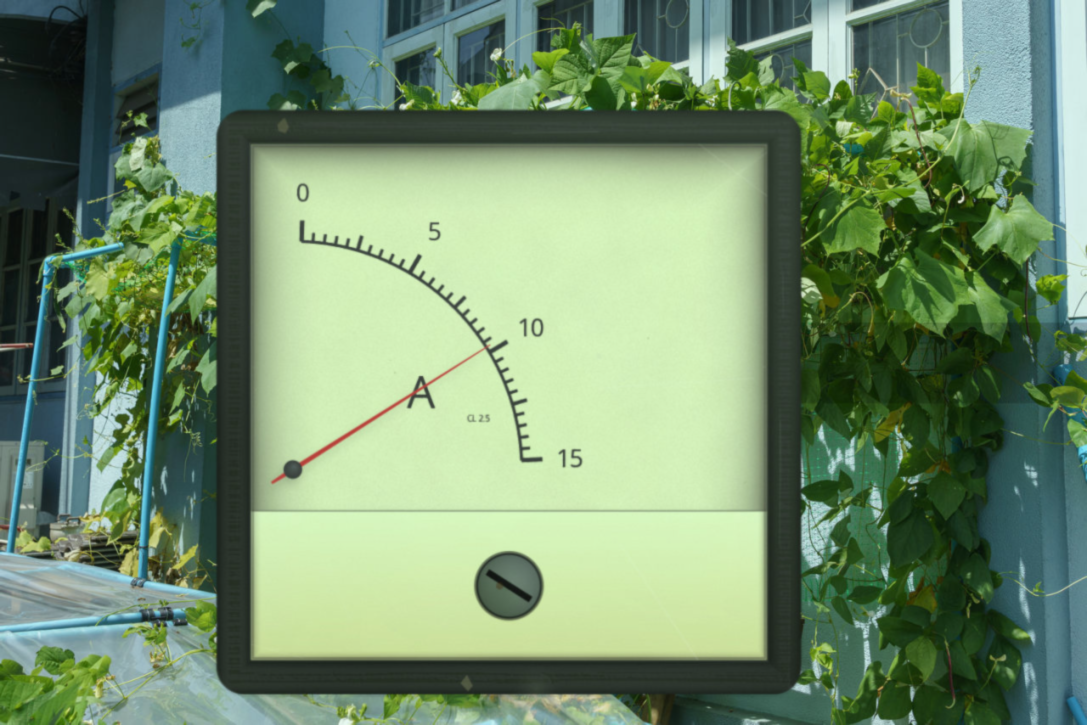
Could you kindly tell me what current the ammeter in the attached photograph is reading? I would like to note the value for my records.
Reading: 9.75 A
